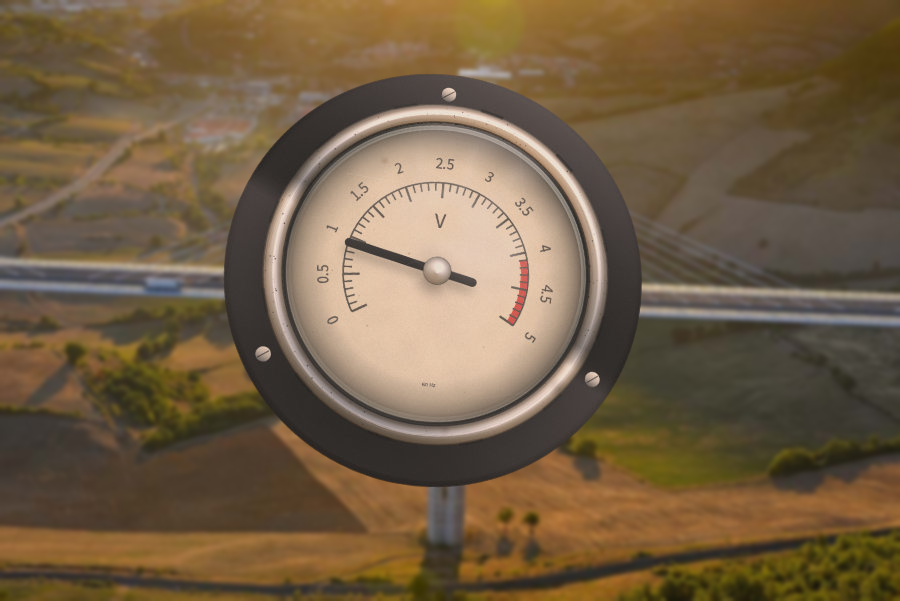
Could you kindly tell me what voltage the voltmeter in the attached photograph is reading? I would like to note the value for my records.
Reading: 0.9 V
